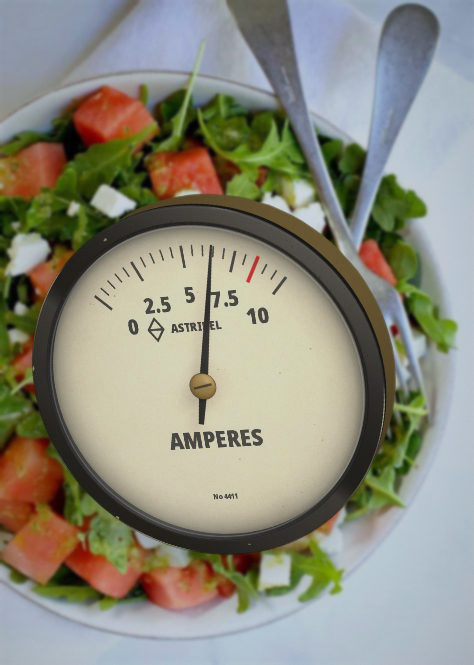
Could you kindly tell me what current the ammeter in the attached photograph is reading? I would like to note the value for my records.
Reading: 6.5 A
